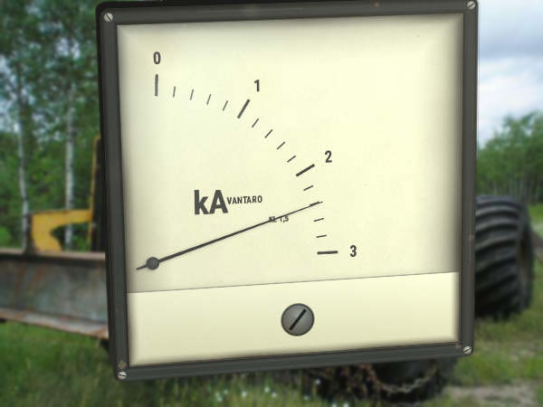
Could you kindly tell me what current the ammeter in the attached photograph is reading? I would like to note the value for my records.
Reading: 2.4 kA
